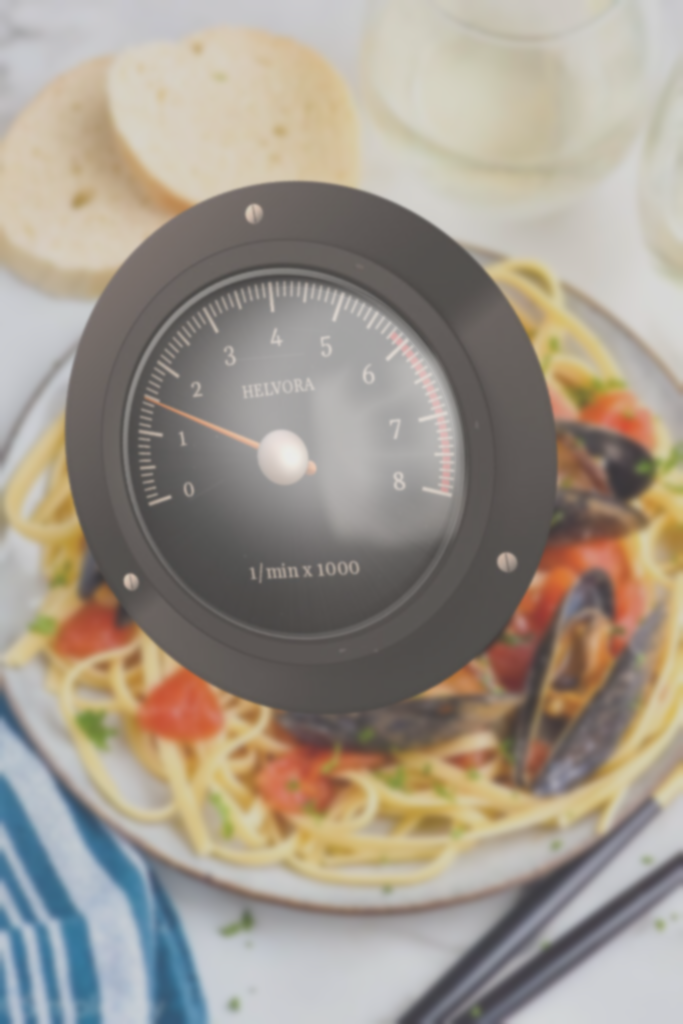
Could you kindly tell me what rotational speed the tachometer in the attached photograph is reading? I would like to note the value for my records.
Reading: 1500 rpm
